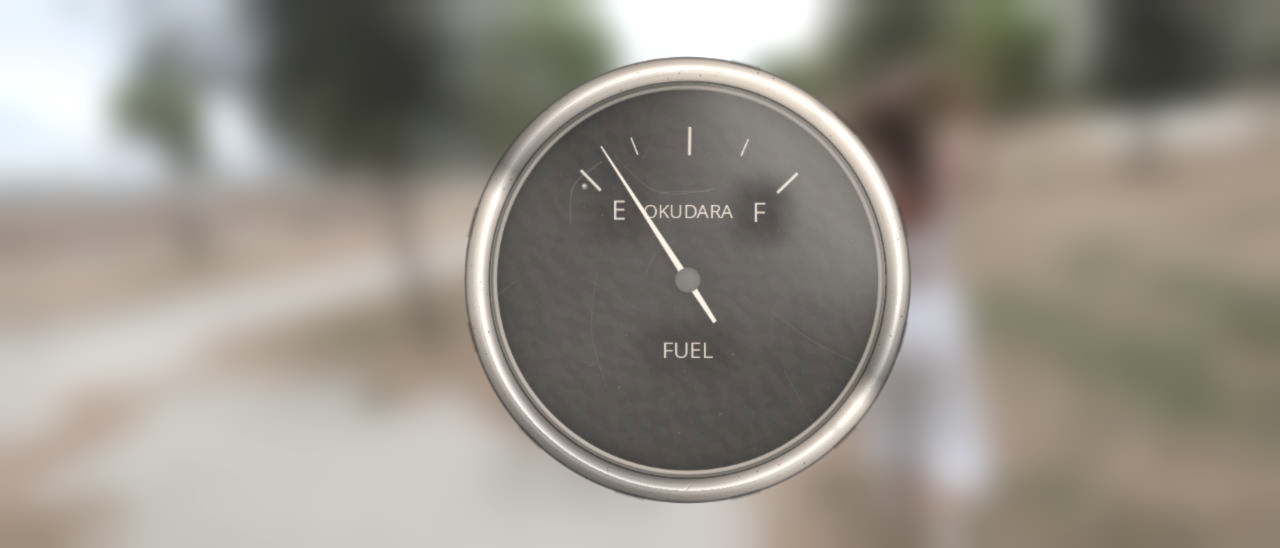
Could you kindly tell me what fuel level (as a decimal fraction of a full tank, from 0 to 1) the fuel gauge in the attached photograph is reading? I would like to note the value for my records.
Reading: 0.125
